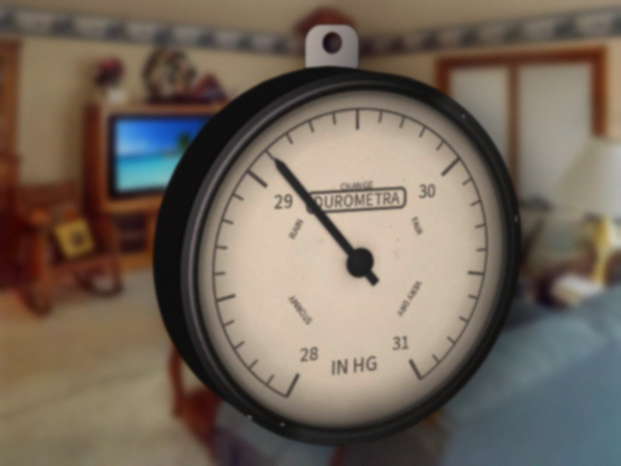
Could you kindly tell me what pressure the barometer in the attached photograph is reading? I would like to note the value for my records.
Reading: 29.1 inHg
